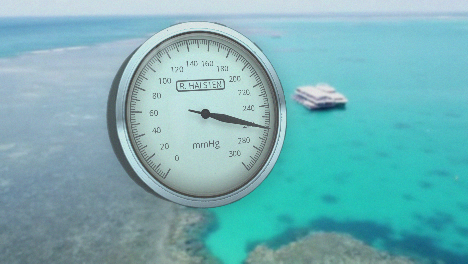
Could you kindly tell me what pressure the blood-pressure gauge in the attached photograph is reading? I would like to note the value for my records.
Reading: 260 mmHg
